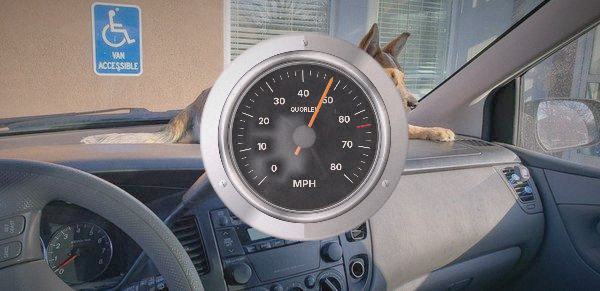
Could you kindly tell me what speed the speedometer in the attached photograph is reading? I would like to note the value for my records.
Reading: 48 mph
